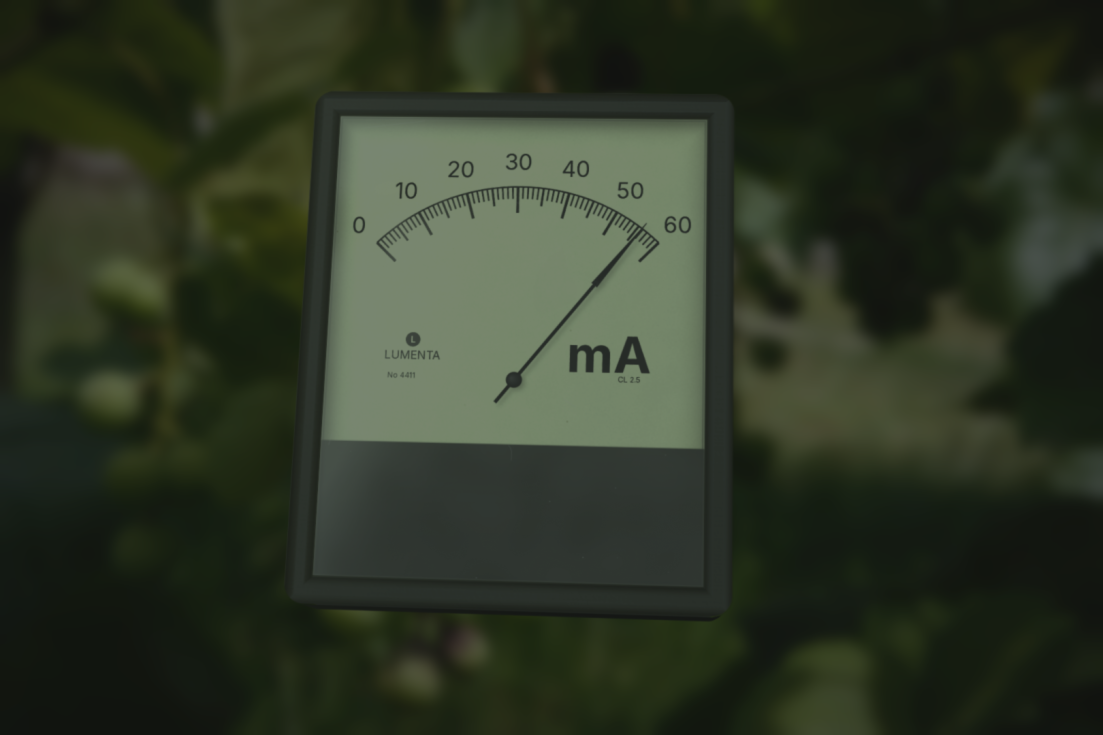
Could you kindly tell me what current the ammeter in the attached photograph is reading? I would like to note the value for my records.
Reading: 56 mA
